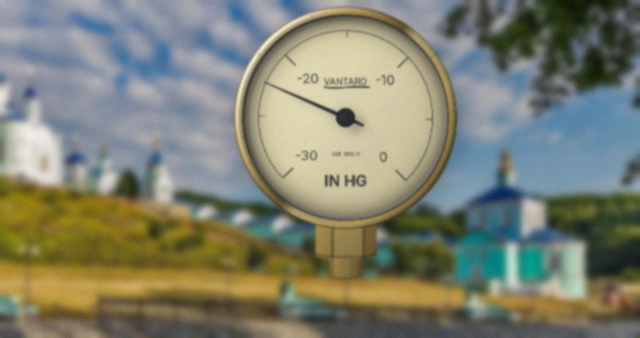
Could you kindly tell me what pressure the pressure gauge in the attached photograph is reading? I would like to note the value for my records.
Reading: -22.5 inHg
